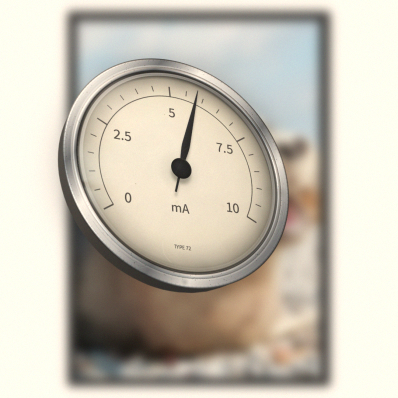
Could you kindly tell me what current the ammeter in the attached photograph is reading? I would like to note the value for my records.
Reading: 5.75 mA
